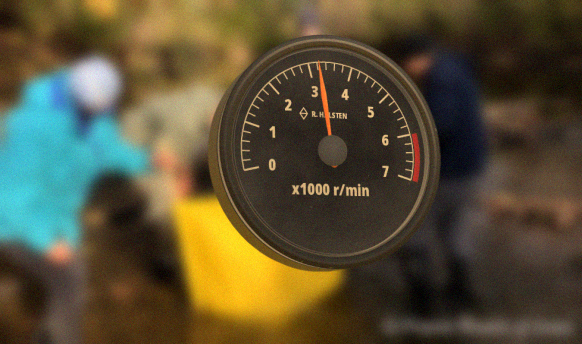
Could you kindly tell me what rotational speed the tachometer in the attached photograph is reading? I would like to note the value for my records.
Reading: 3200 rpm
